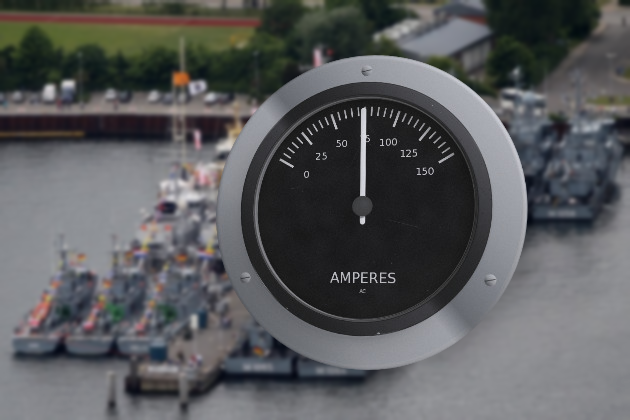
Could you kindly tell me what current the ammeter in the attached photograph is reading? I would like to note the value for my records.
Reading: 75 A
